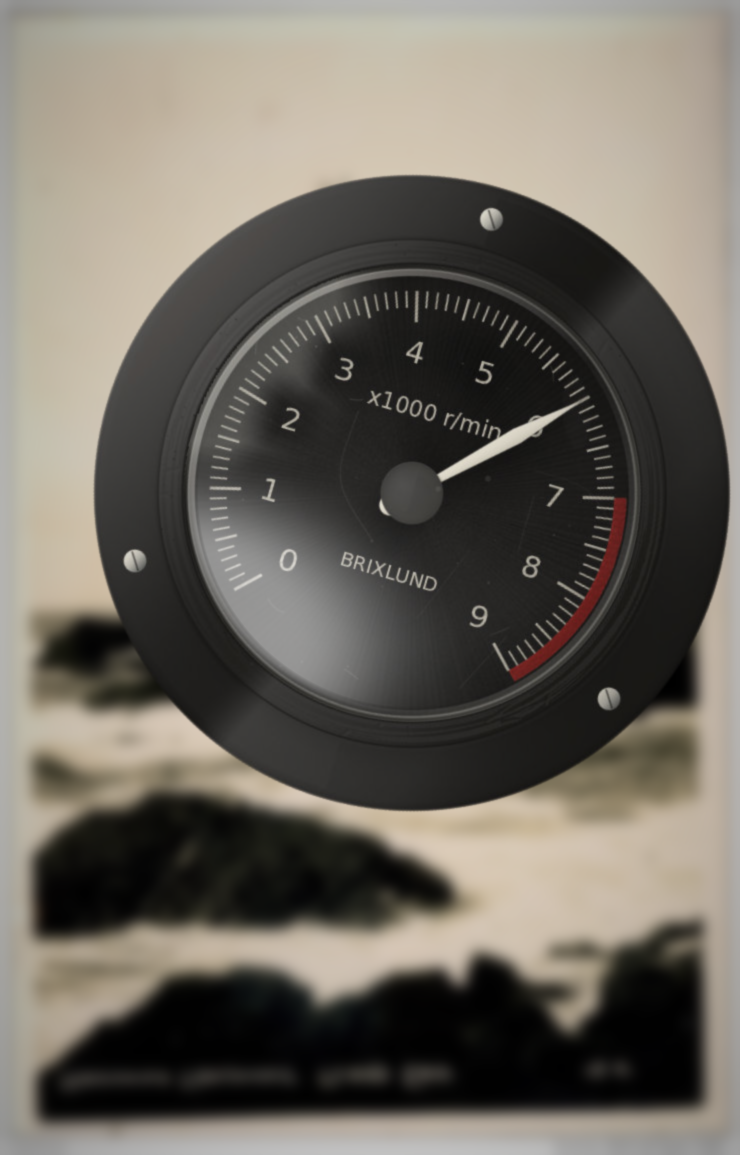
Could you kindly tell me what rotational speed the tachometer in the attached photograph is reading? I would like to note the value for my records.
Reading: 6000 rpm
